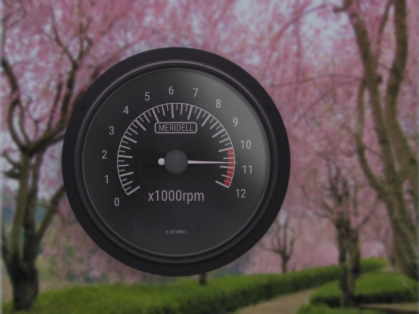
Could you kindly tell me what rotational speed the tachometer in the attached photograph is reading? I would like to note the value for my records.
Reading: 10750 rpm
